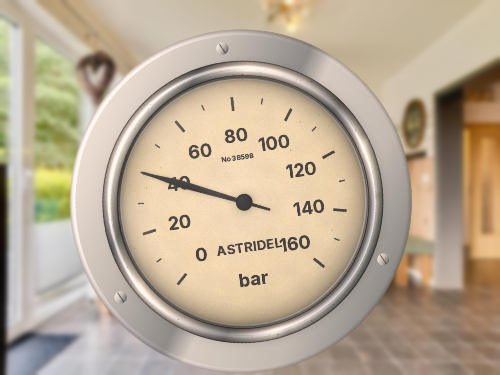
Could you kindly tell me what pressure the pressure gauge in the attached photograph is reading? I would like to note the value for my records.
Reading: 40 bar
